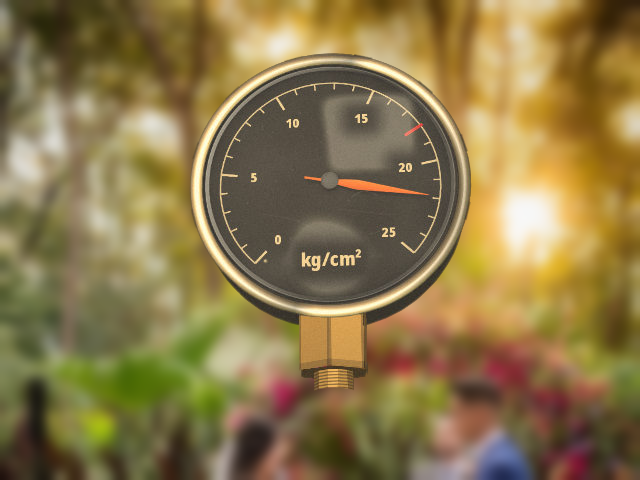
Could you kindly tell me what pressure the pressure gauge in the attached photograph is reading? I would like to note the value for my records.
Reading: 22 kg/cm²
